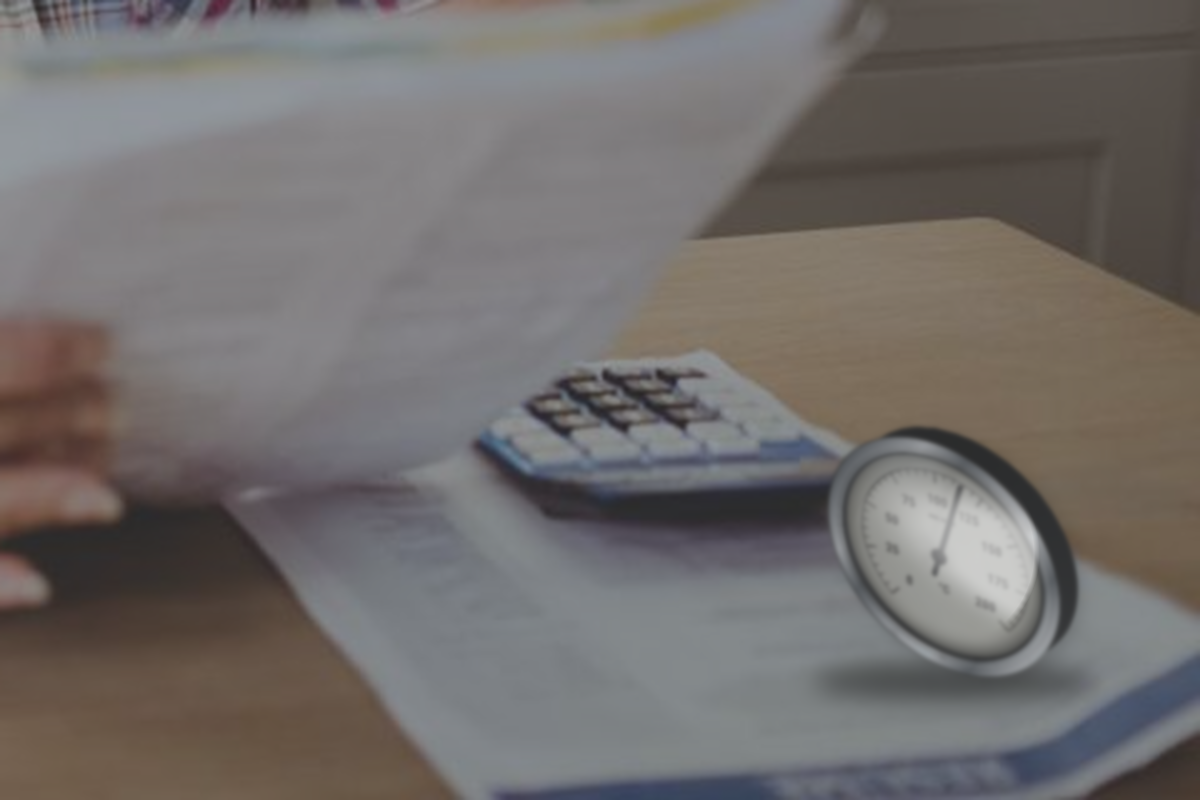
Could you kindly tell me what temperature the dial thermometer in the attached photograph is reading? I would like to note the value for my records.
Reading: 115 °C
